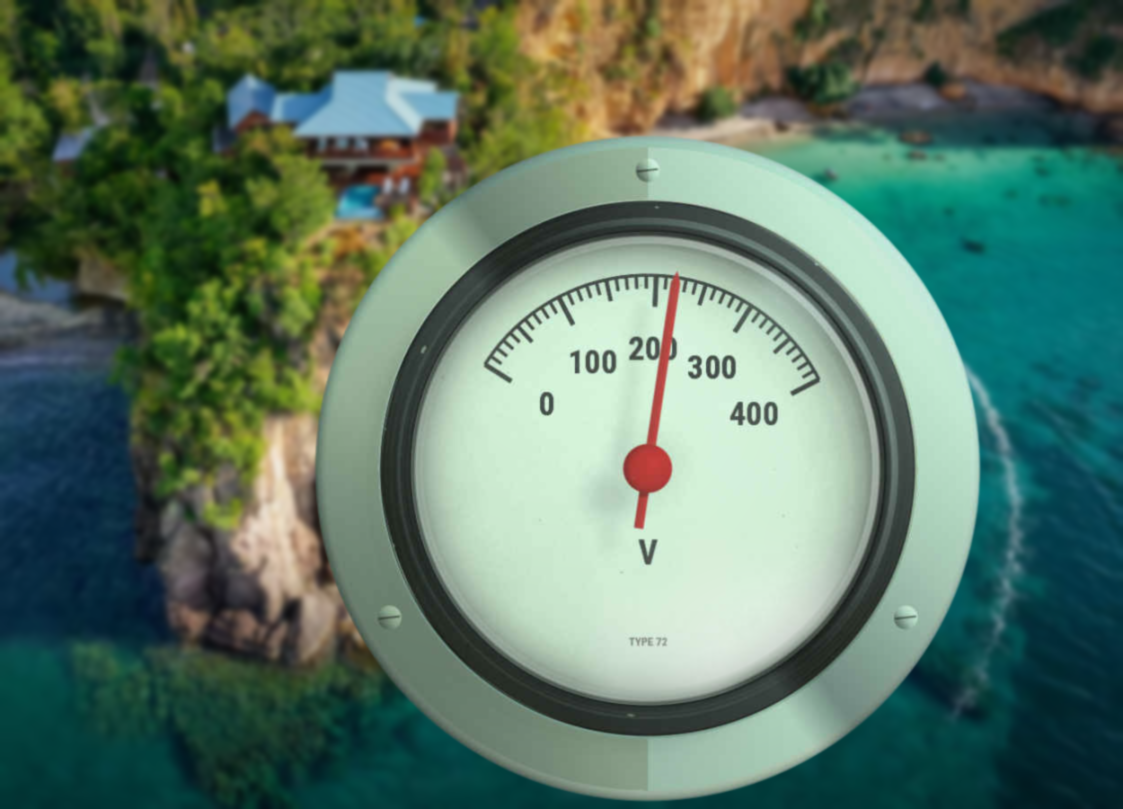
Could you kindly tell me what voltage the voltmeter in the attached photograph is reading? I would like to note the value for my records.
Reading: 220 V
